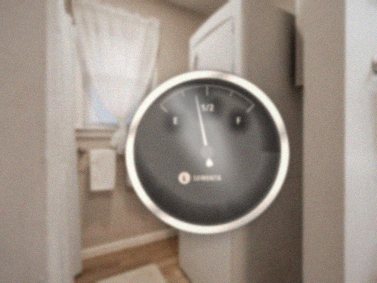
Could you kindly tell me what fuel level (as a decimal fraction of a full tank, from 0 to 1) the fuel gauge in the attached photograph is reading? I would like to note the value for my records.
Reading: 0.375
